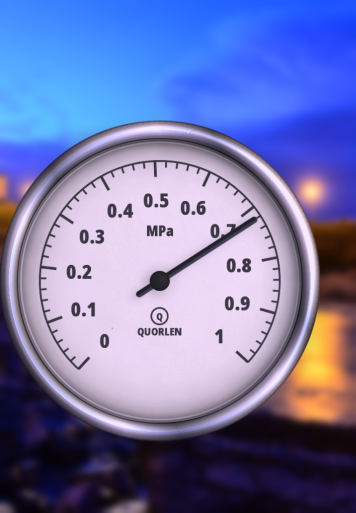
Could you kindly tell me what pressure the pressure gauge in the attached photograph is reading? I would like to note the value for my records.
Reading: 0.72 MPa
